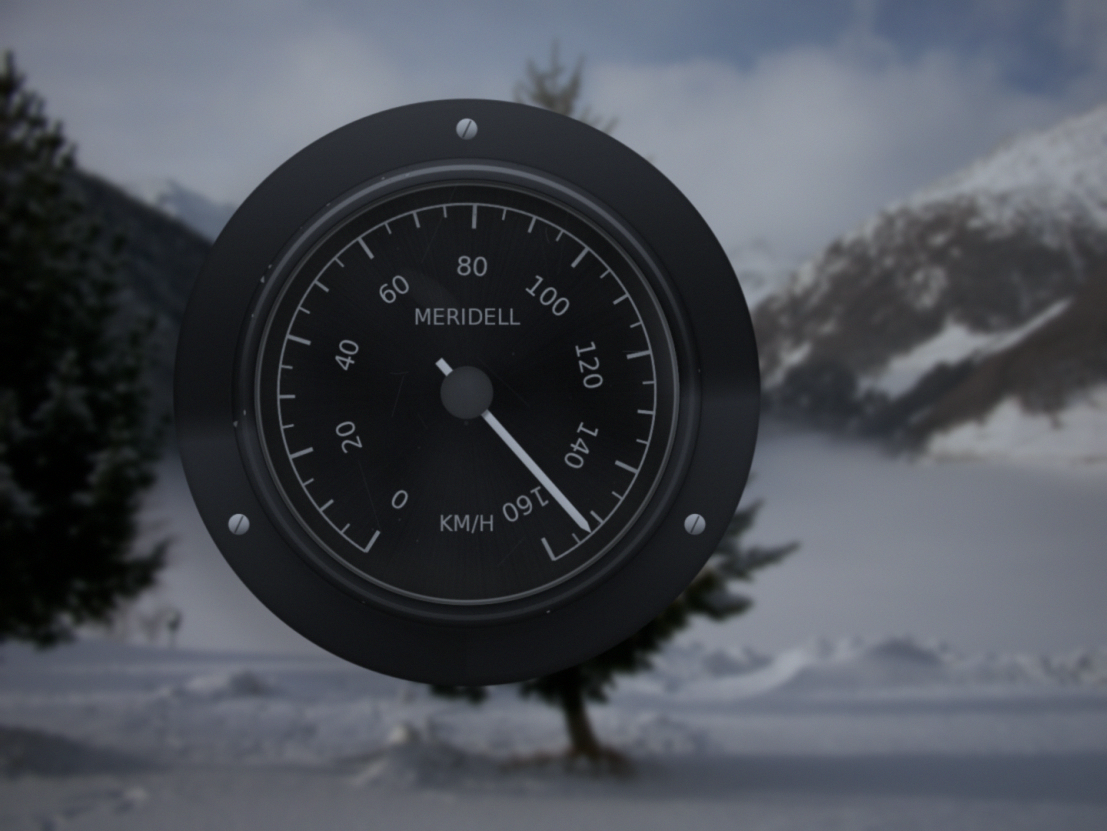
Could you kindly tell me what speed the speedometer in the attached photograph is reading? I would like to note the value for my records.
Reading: 152.5 km/h
